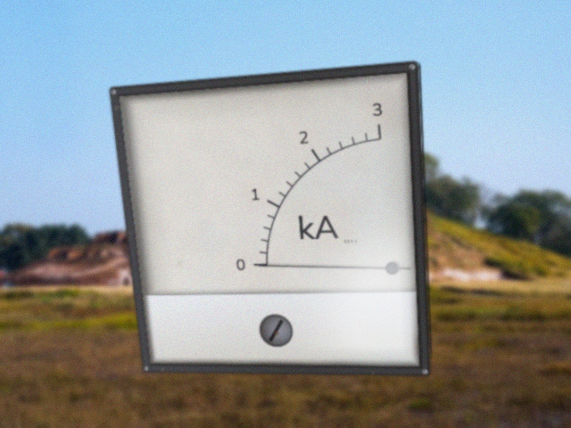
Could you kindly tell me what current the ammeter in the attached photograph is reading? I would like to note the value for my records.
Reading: 0 kA
